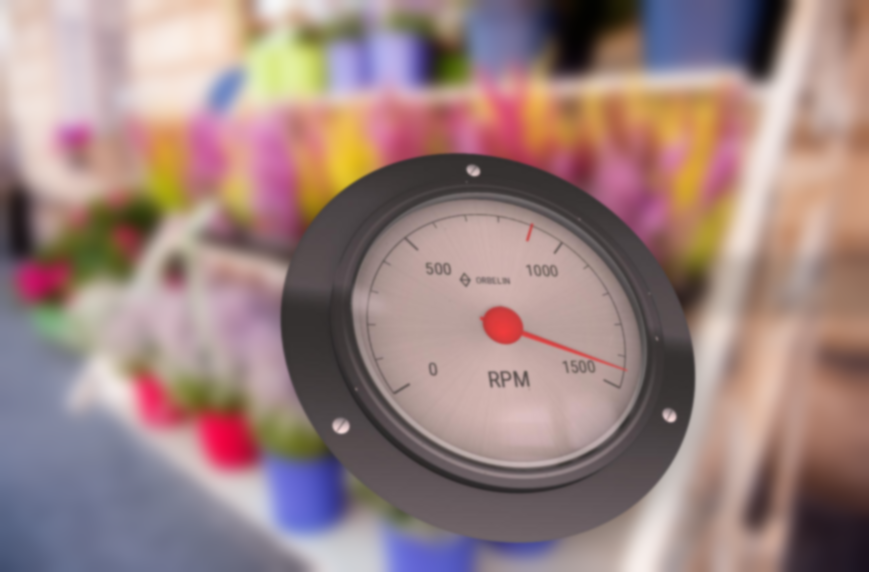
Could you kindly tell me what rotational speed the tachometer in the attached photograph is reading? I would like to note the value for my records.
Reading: 1450 rpm
